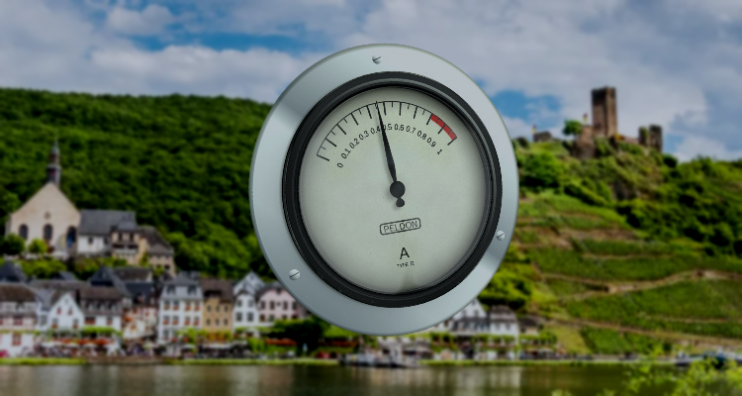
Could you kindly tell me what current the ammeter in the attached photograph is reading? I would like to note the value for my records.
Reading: 0.45 A
